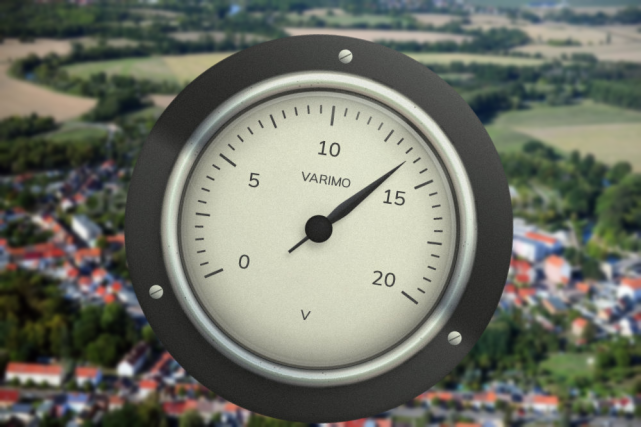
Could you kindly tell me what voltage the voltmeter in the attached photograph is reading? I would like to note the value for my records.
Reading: 13.75 V
